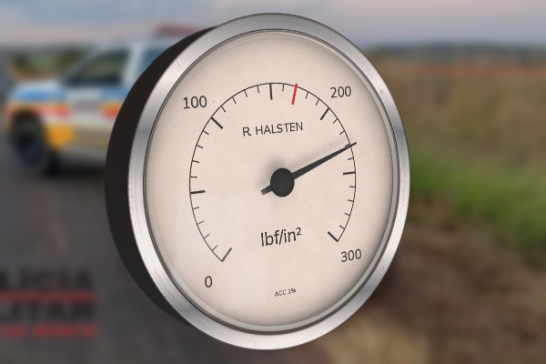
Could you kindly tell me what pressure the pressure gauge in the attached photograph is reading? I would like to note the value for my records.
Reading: 230 psi
